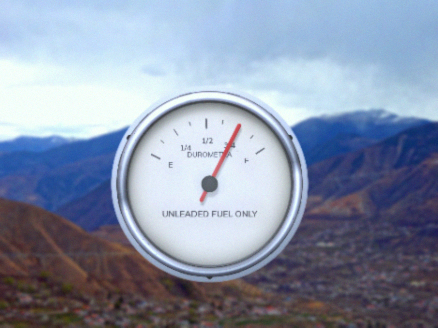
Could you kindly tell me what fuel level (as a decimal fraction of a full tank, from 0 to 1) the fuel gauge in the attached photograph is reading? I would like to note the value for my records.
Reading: 0.75
